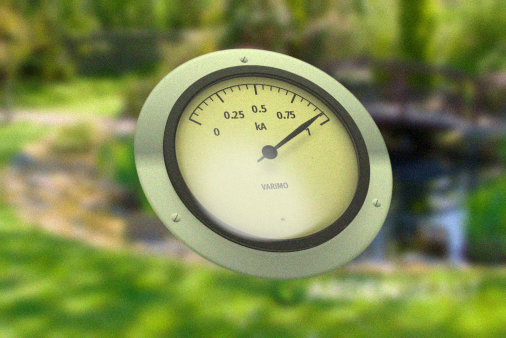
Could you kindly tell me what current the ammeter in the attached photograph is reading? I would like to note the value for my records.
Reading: 0.95 kA
